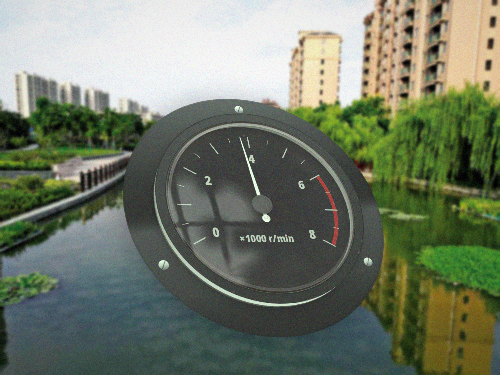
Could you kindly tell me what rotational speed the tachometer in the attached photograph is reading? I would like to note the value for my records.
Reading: 3750 rpm
